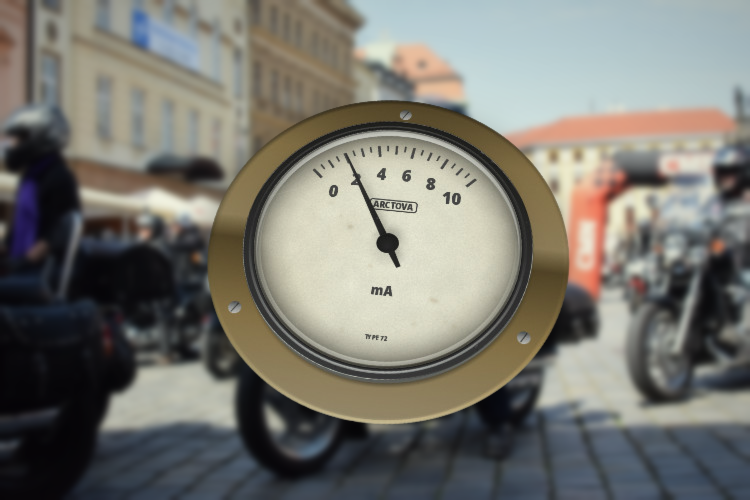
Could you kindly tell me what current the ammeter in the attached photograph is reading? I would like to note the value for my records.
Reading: 2 mA
